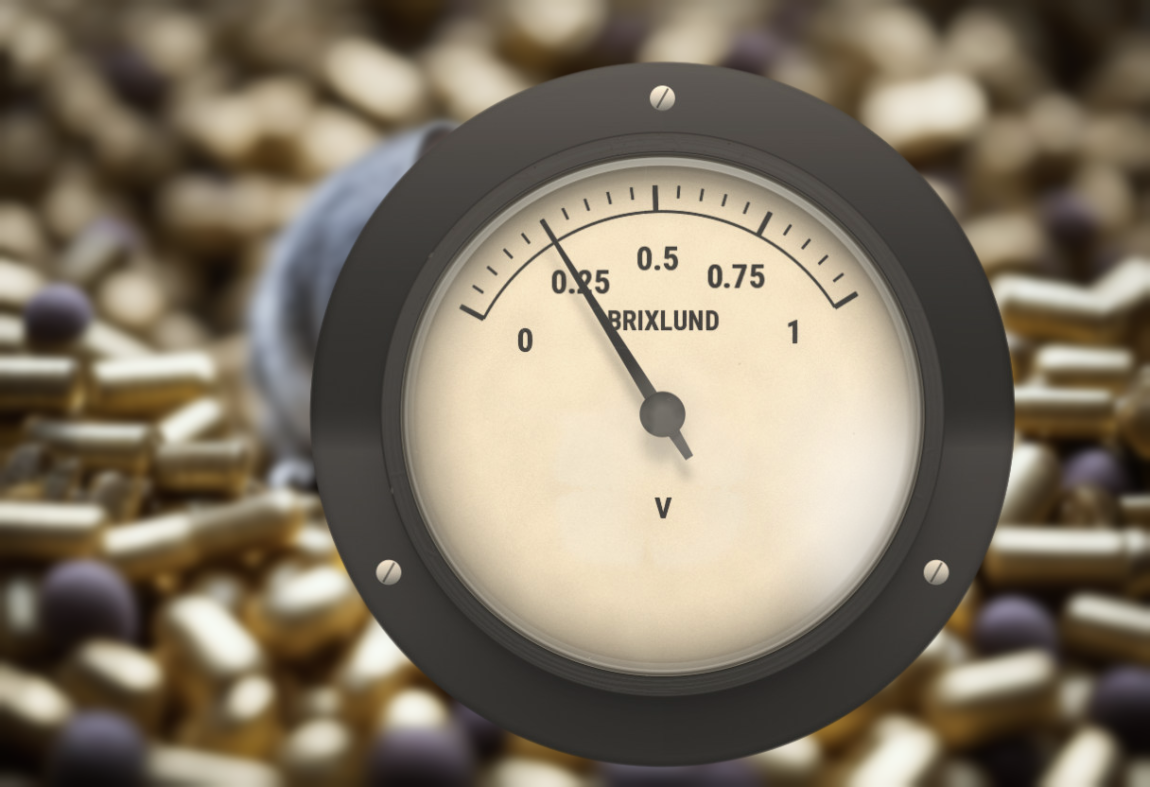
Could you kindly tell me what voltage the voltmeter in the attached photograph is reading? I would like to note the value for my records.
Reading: 0.25 V
